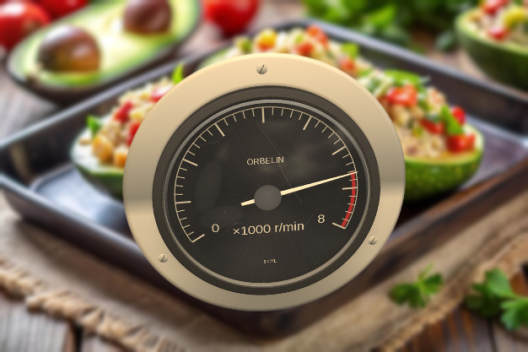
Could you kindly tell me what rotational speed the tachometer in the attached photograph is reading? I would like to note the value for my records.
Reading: 6600 rpm
